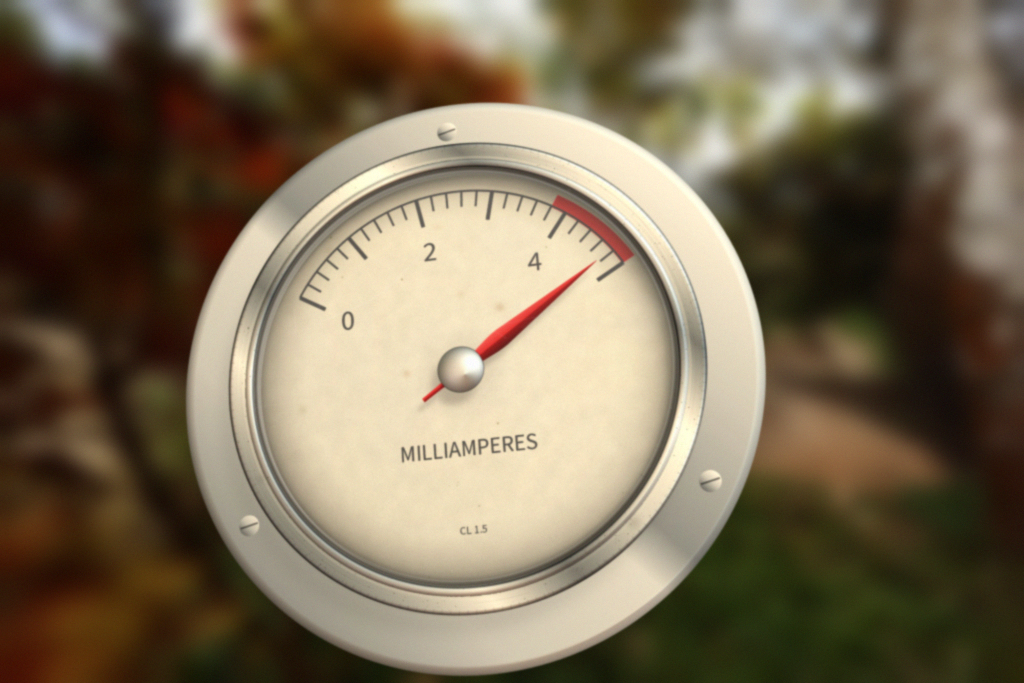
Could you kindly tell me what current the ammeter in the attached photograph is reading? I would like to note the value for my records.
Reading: 4.8 mA
